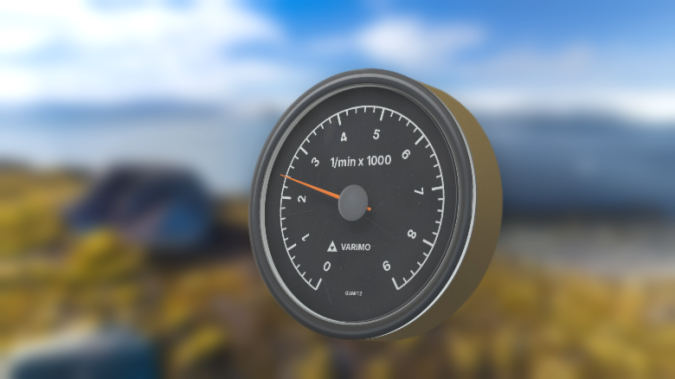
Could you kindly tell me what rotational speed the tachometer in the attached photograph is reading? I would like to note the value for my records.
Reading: 2400 rpm
